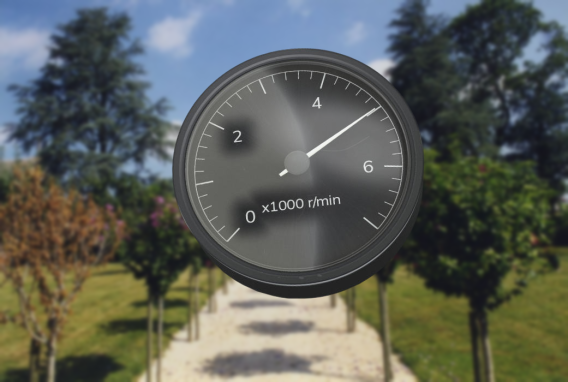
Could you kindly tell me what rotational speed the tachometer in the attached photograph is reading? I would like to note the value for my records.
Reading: 5000 rpm
